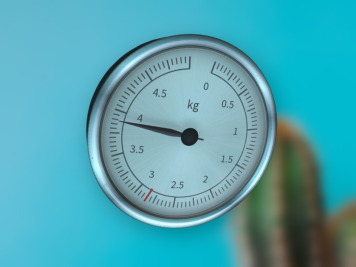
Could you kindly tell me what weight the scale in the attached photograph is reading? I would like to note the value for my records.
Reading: 3.9 kg
